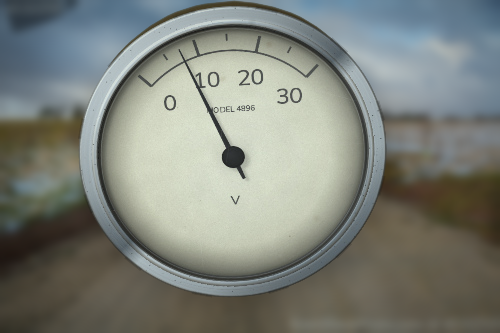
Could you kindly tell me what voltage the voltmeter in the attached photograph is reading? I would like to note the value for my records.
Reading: 7.5 V
